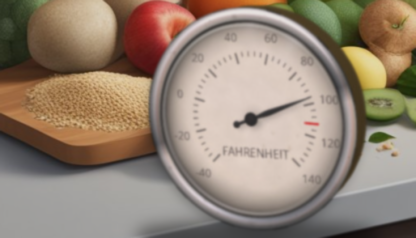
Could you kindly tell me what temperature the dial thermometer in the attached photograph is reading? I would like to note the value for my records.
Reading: 96 °F
